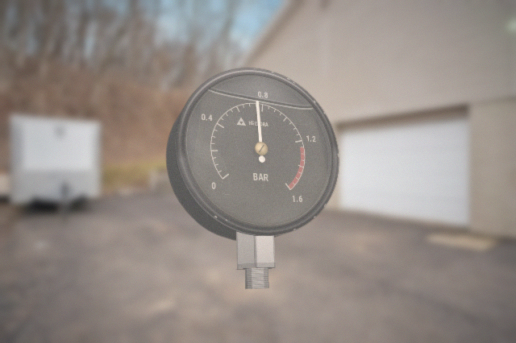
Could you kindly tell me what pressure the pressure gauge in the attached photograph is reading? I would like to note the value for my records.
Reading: 0.75 bar
